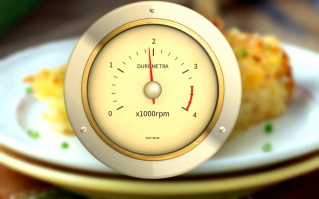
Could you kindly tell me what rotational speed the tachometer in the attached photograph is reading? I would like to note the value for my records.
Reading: 1900 rpm
